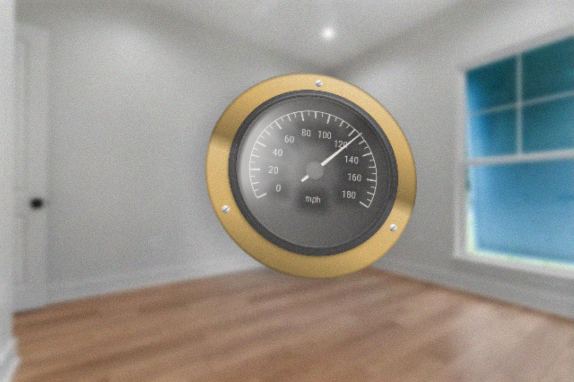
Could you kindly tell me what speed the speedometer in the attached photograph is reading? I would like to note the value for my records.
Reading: 125 mph
